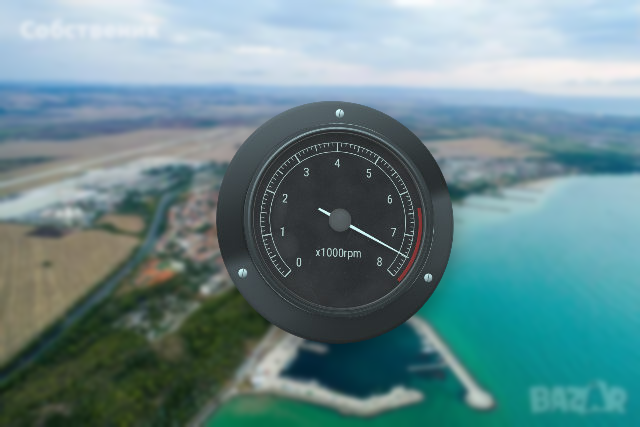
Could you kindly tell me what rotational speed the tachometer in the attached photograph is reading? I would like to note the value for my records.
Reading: 7500 rpm
